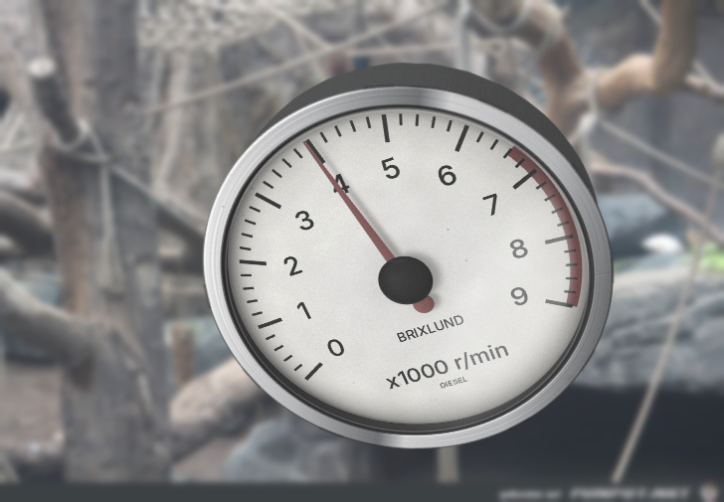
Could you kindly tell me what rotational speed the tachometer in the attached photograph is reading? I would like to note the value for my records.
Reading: 4000 rpm
